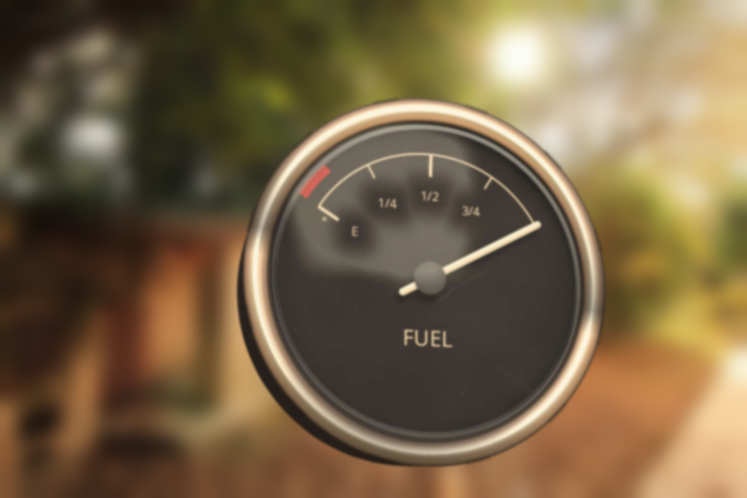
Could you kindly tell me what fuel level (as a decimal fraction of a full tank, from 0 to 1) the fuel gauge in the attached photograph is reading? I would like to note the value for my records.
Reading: 1
